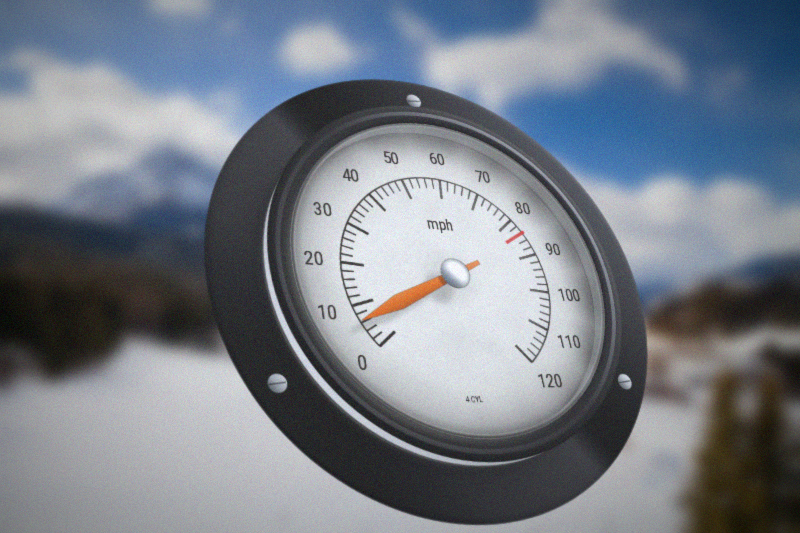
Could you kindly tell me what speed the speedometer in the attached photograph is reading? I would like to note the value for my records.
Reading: 6 mph
